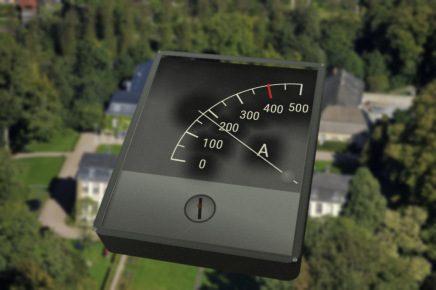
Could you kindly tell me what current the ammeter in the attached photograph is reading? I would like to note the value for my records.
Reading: 175 A
